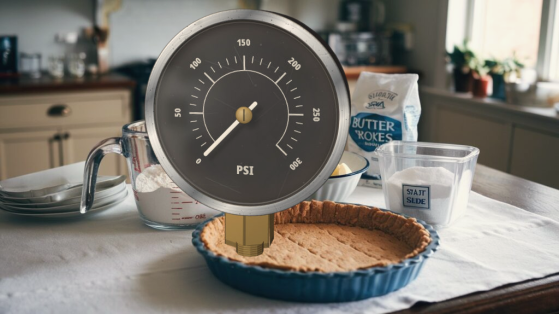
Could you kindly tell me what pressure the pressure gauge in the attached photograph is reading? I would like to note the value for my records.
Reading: 0 psi
